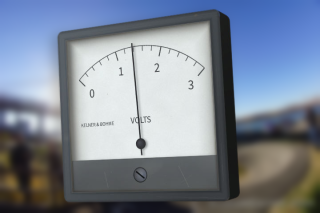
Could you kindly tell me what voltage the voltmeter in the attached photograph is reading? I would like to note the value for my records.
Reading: 1.4 V
